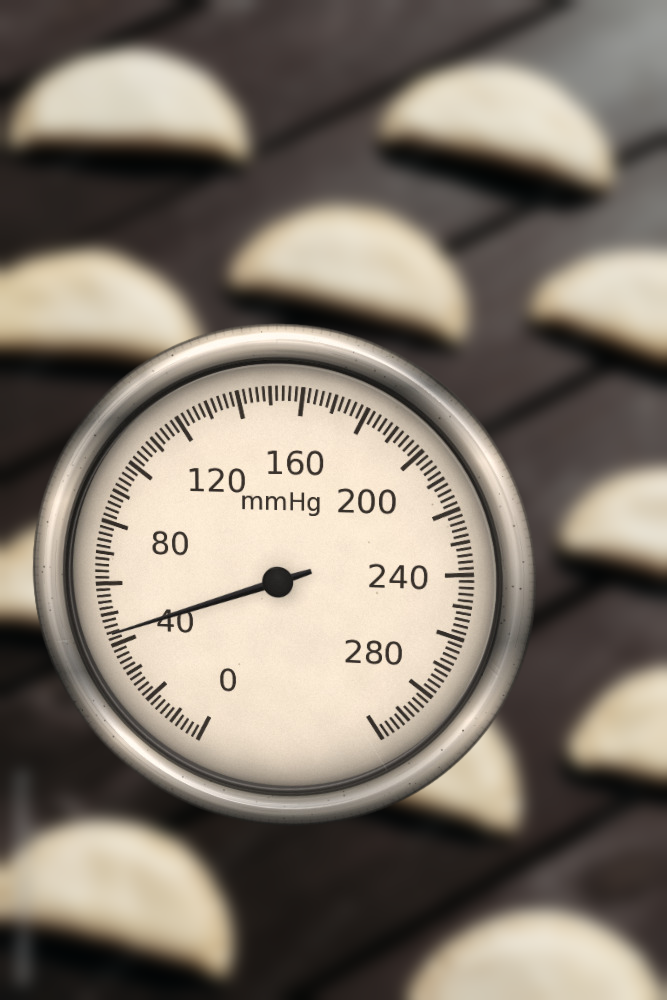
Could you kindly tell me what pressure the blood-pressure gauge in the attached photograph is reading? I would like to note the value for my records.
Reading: 44 mmHg
